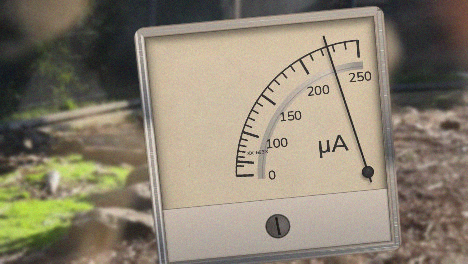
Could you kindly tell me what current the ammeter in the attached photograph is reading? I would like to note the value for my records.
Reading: 225 µA
